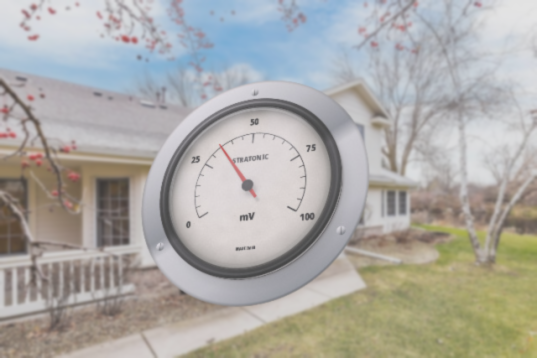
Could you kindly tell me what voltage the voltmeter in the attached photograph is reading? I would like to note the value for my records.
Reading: 35 mV
